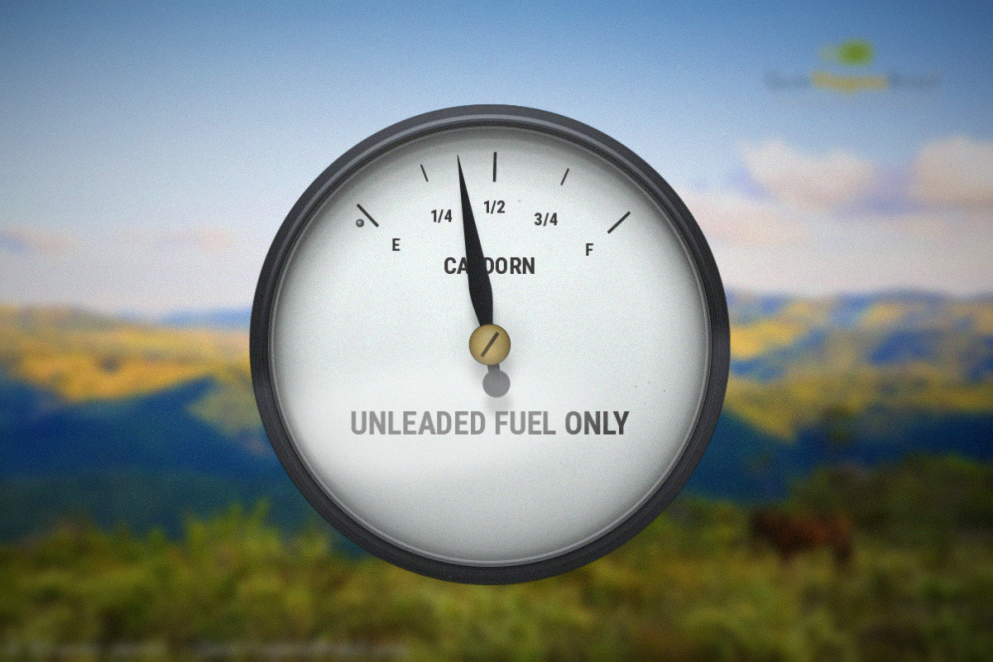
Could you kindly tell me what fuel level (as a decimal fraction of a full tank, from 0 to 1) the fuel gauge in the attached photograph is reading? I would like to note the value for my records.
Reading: 0.375
